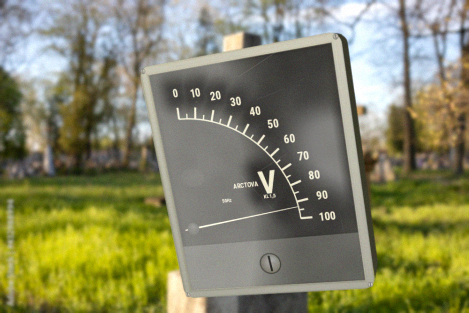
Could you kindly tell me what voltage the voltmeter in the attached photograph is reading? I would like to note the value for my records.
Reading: 92.5 V
